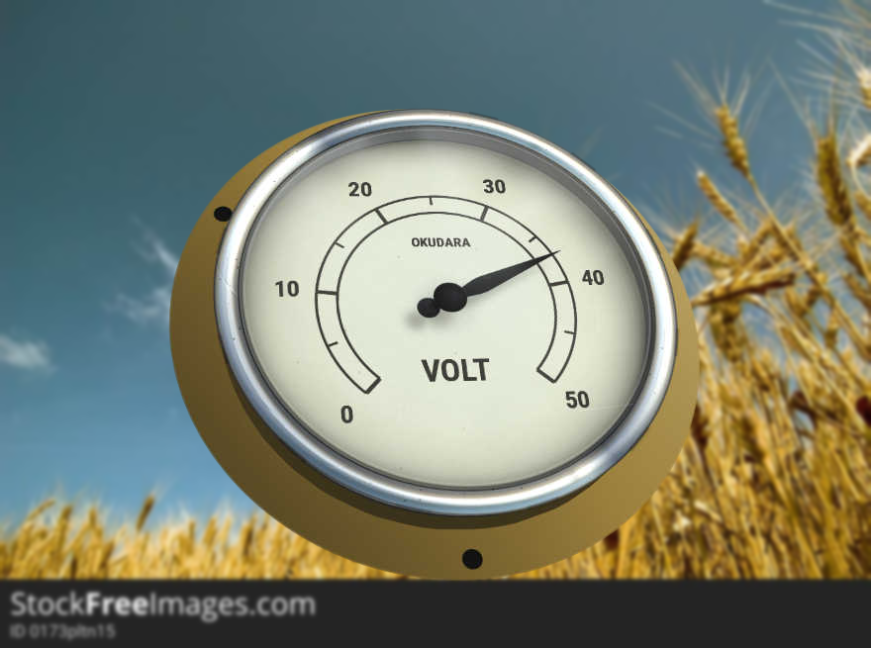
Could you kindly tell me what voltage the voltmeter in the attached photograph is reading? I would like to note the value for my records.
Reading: 37.5 V
